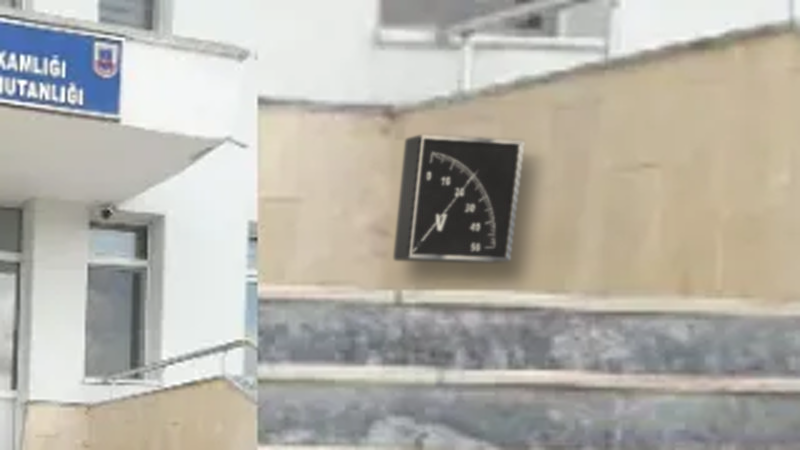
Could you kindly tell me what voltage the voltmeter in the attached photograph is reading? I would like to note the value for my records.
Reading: 20 V
